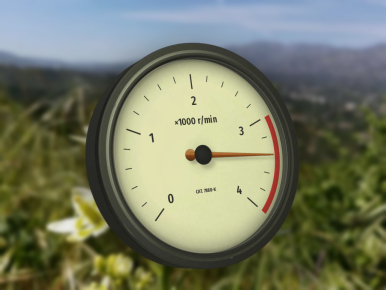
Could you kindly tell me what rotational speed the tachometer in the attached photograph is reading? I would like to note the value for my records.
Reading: 3400 rpm
